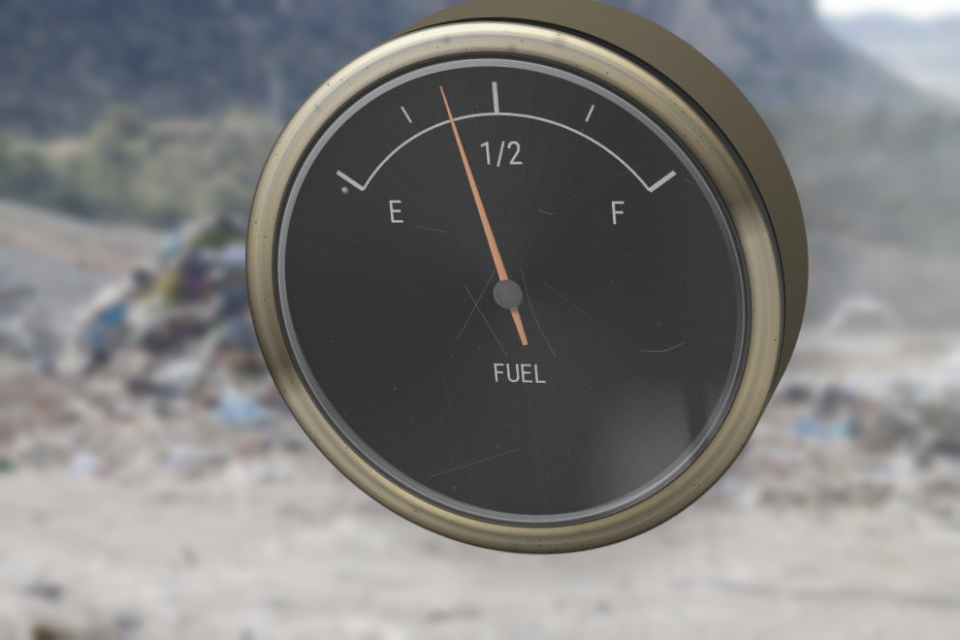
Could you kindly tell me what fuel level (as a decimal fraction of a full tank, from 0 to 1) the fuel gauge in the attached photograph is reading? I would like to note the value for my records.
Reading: 0.375
